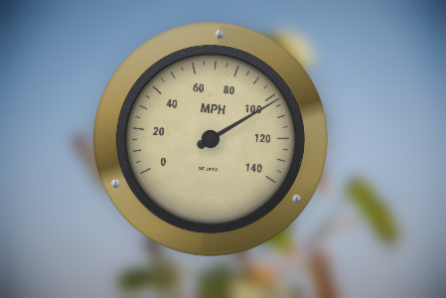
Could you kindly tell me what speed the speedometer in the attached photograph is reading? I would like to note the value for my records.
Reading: 102.5 mph
